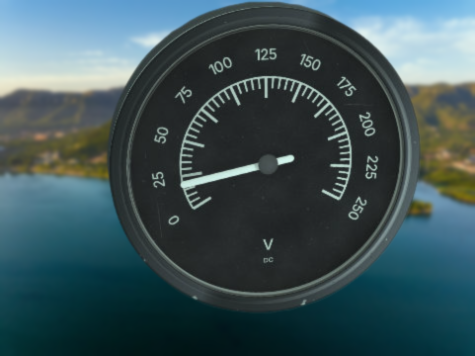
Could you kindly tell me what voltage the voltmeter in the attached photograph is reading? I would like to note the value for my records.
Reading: 20 V
